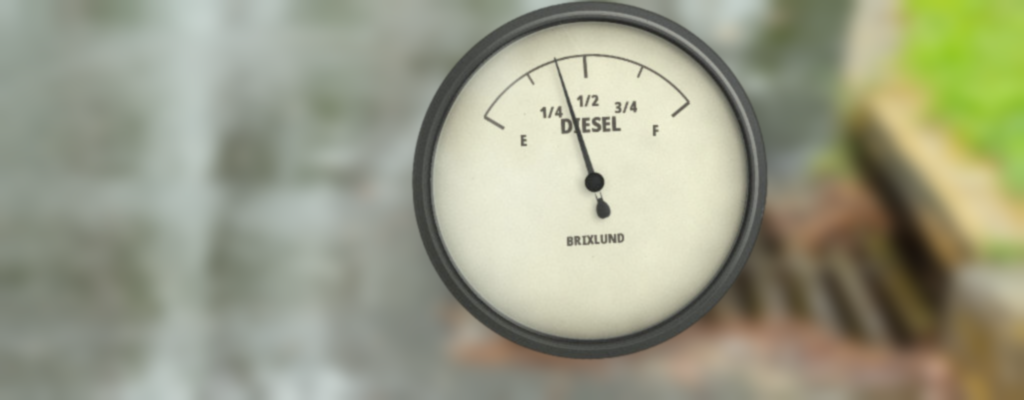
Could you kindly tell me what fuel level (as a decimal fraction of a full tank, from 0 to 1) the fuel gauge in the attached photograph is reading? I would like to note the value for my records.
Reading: 0.375
